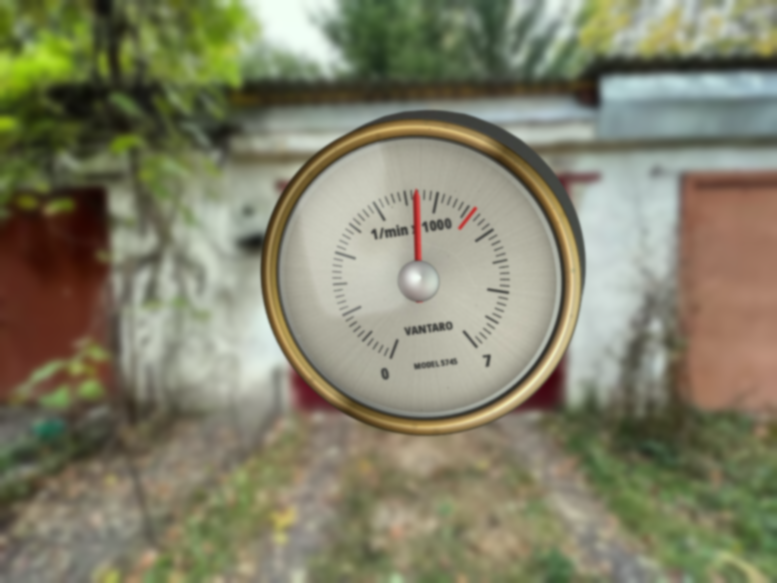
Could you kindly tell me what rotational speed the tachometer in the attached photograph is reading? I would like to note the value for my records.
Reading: 3700 rpm
